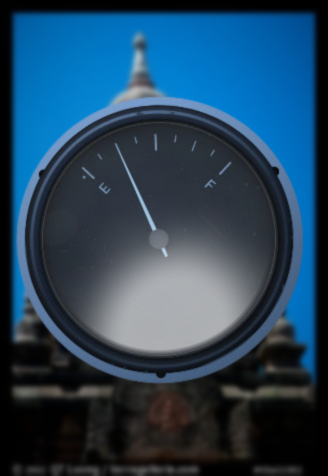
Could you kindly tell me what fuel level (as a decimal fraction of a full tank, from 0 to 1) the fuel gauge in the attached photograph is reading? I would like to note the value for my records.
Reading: 0.25
